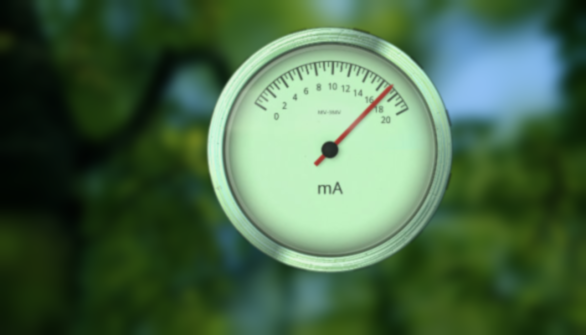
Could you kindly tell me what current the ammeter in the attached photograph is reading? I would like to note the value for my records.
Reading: 17 mA
